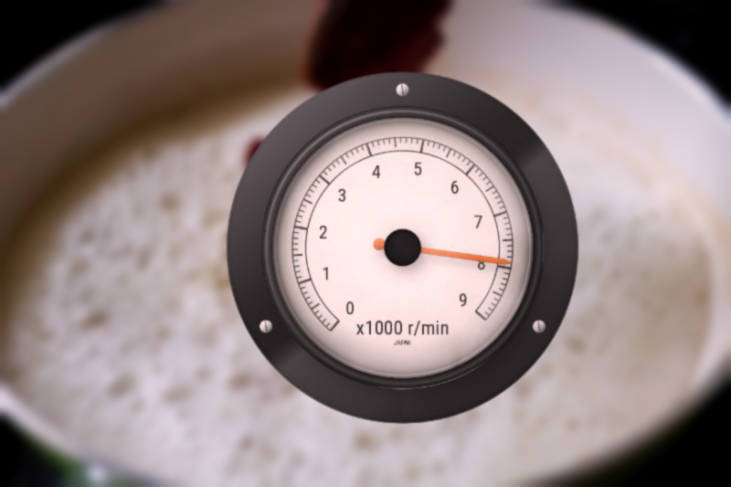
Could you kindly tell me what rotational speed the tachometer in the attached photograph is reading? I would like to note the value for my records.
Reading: 7900 rpm
